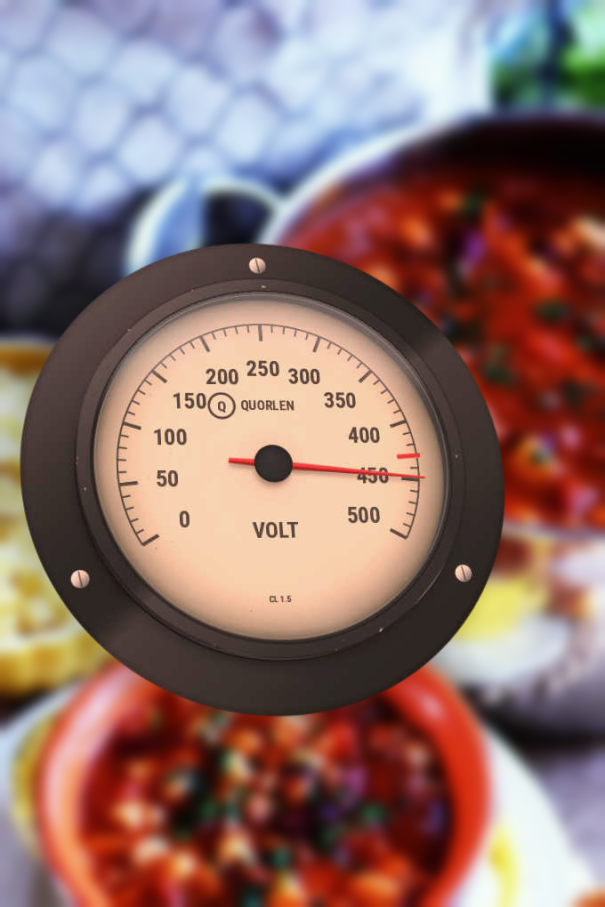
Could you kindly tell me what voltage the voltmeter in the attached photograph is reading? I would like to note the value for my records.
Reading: 450 V
